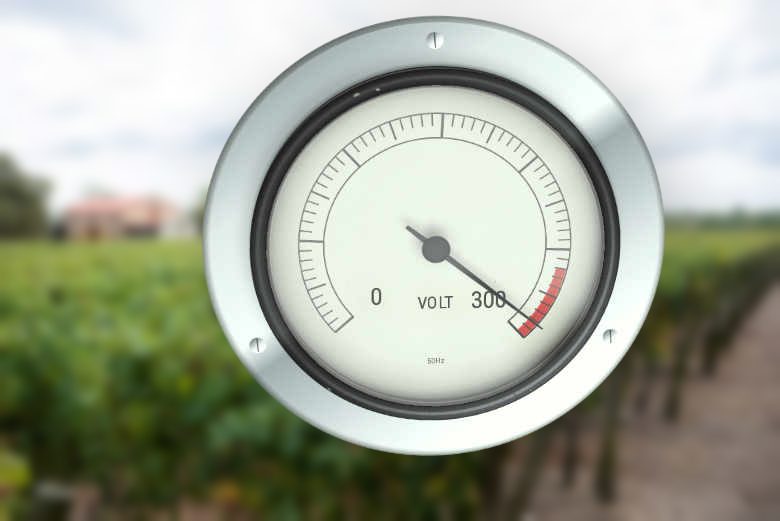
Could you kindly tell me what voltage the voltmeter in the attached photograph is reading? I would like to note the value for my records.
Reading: 290 V
